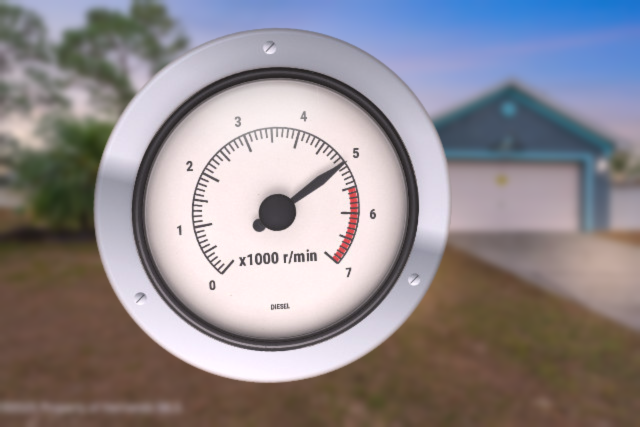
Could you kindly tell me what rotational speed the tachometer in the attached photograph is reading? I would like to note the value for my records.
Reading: 5000 rpm
